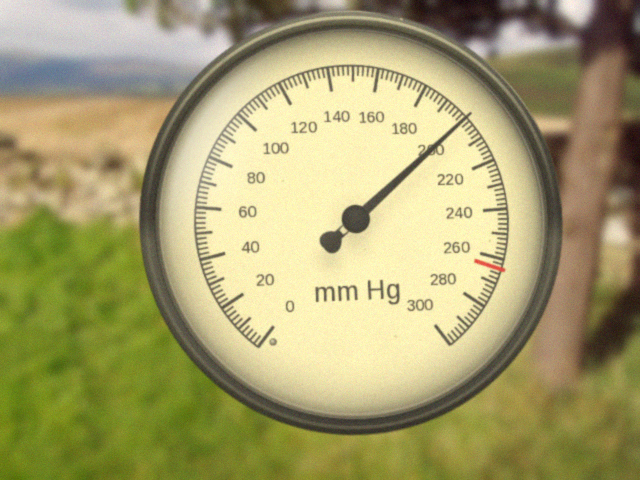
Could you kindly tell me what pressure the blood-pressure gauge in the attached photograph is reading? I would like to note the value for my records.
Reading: 200 mmHg
